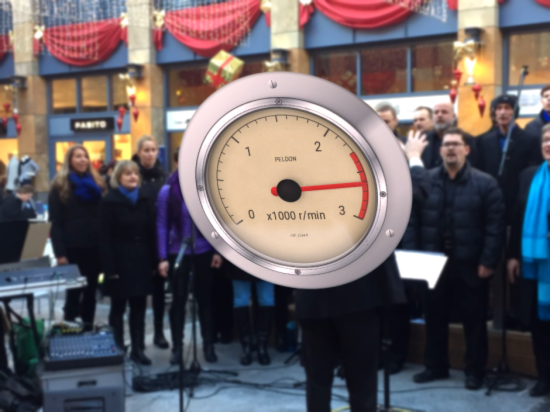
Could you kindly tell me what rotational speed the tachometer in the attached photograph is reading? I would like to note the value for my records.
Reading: 2600 rpm
